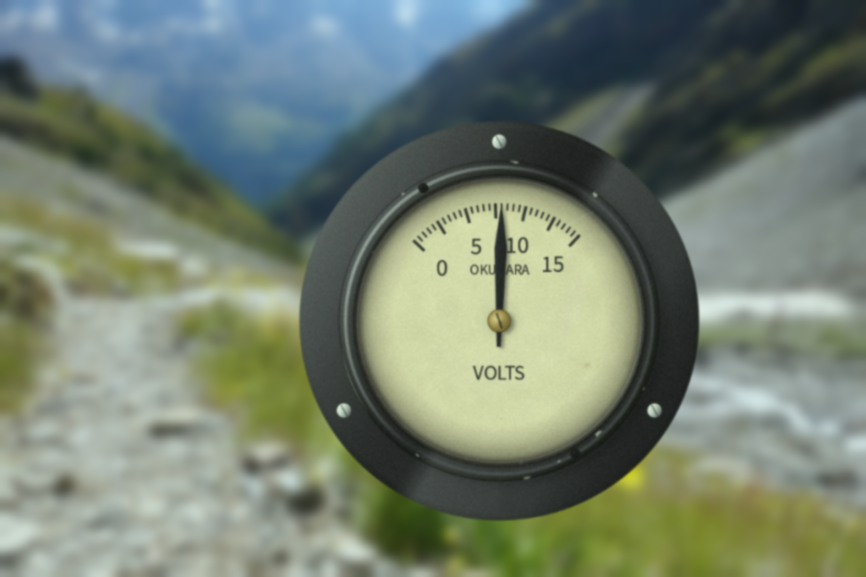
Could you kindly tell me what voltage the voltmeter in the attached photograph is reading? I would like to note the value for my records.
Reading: 8 V
